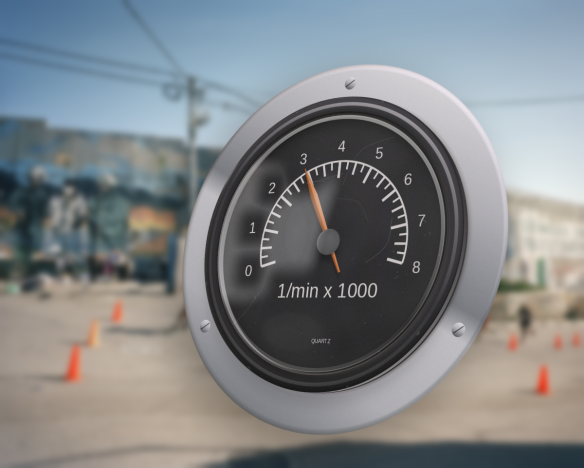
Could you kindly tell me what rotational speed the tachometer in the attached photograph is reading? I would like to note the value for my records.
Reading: 3000 rpm
